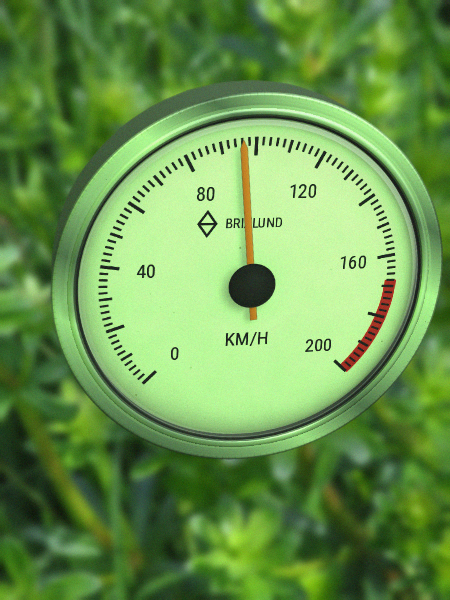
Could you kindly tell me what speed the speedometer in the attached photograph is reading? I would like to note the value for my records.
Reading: 96 km/h
